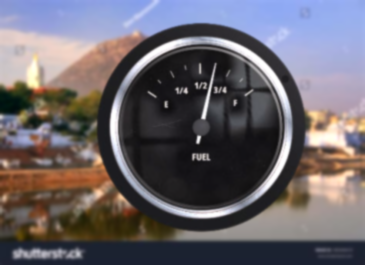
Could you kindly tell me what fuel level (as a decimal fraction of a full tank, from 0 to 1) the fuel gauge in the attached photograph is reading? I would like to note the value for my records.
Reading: 0.625
